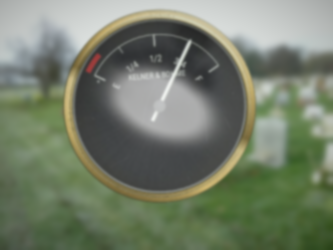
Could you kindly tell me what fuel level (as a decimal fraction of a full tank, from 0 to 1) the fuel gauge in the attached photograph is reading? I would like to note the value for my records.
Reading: 0.75
